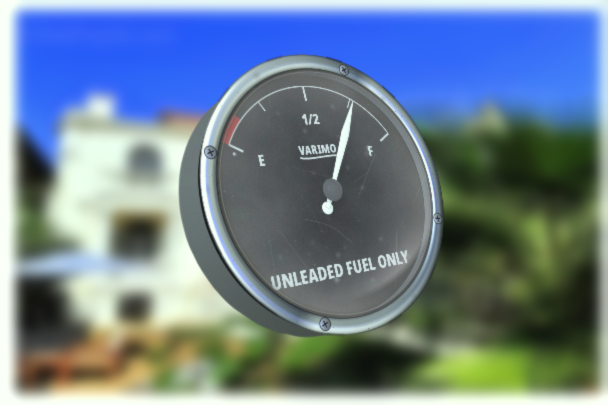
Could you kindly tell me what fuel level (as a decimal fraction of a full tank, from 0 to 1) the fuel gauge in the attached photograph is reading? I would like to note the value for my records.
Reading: 0.75
